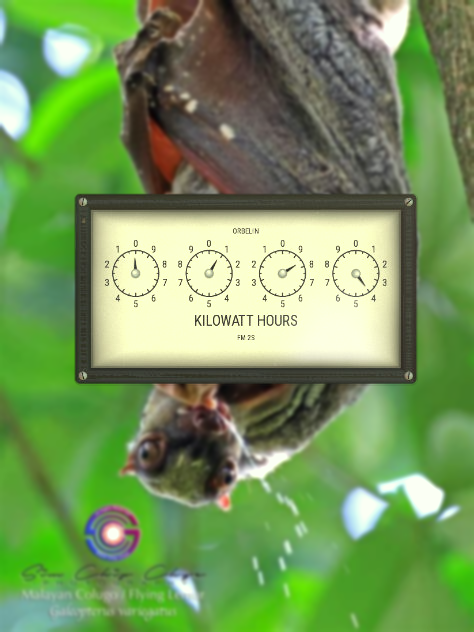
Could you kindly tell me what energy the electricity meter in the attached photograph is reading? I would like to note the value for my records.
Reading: 84 kWh
